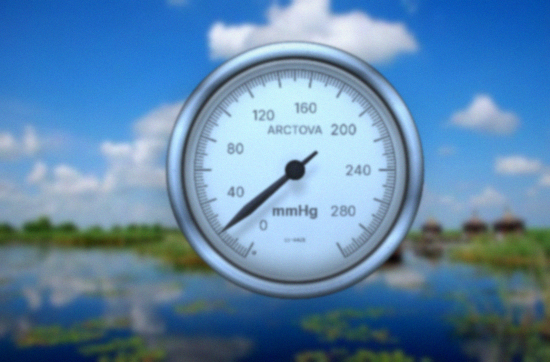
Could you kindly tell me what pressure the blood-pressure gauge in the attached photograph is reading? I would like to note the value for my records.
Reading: 20 mmHg
